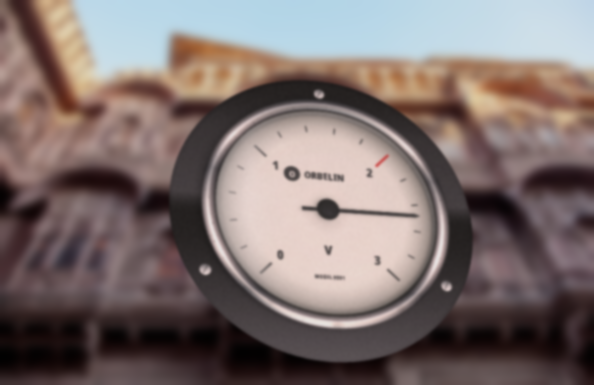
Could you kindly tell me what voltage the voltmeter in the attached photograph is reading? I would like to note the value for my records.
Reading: 2.5 V
